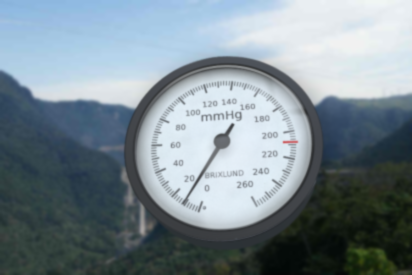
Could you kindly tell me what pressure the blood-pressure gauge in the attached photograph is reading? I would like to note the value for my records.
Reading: 10 mmHg
